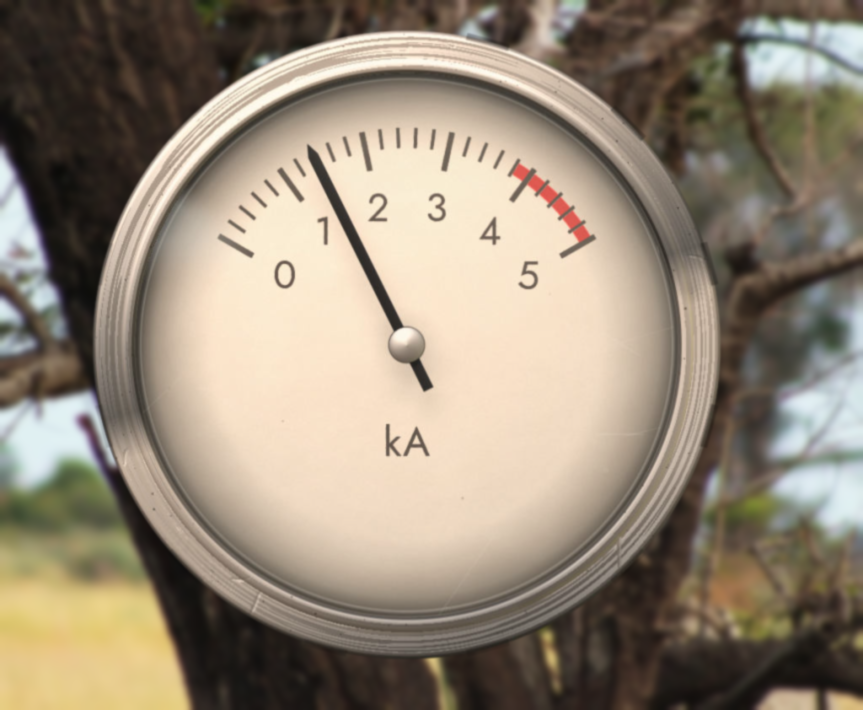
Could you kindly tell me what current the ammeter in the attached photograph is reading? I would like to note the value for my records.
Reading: 1.4 kA
